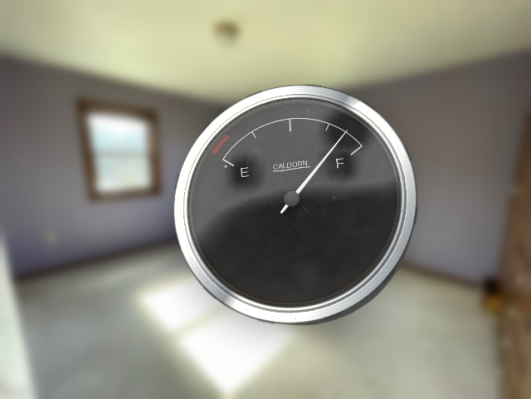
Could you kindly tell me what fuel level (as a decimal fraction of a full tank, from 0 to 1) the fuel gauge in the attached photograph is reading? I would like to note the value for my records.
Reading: 0.875
